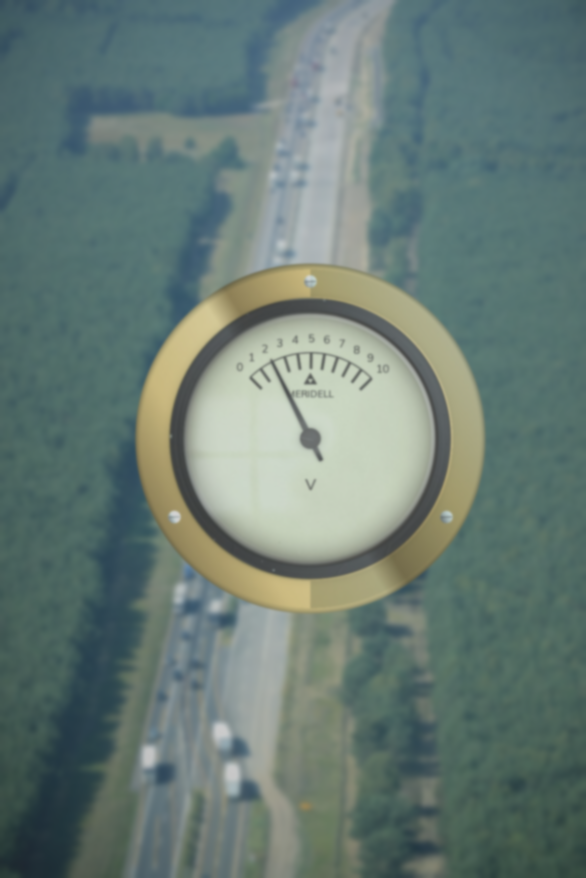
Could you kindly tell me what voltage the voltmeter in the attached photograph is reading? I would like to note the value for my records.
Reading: 2 V
